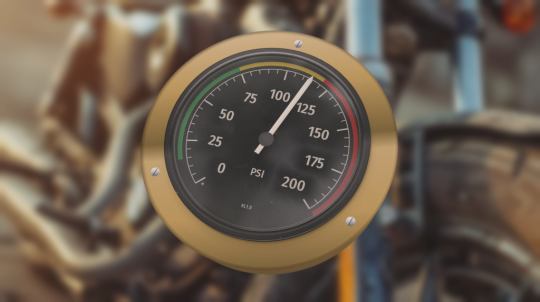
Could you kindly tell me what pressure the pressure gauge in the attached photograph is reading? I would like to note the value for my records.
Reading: 115 psi
